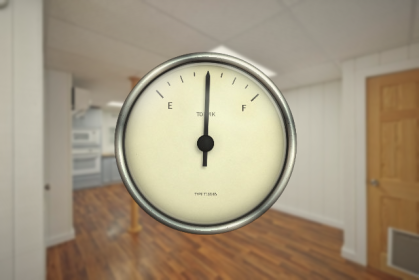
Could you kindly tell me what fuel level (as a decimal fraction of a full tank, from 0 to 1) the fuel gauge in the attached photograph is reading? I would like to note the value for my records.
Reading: 0.5
